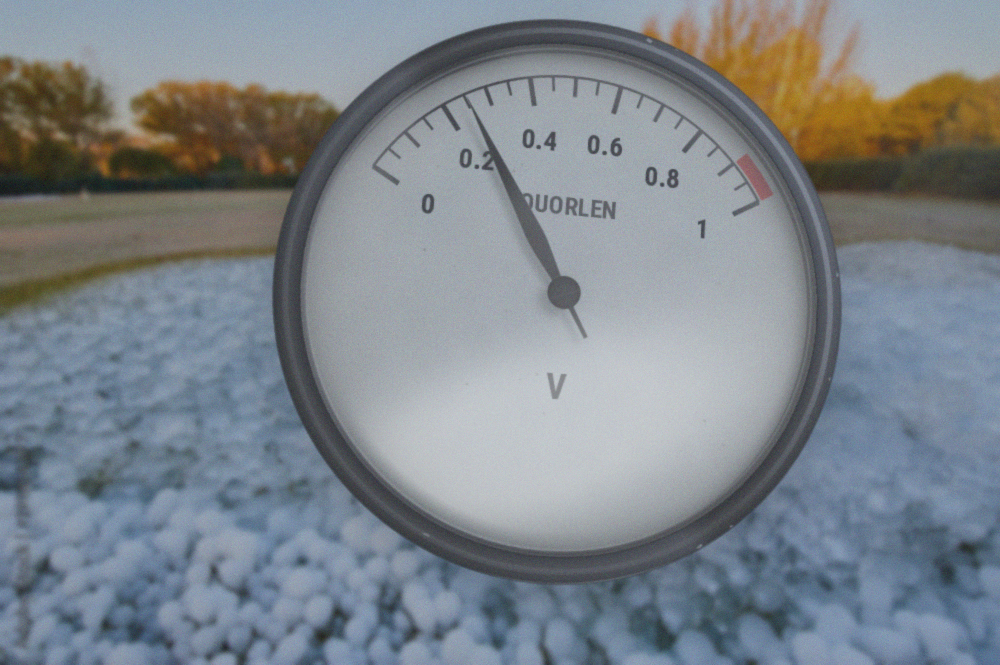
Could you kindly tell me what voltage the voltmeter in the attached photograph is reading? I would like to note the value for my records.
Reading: 0.25 V
